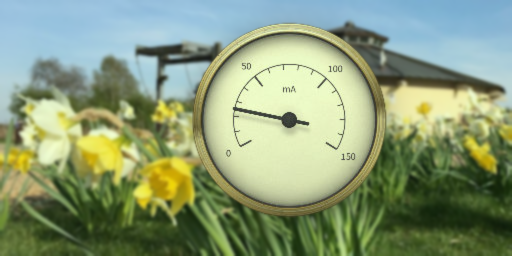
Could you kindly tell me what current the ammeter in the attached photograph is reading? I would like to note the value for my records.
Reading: 25 mA
